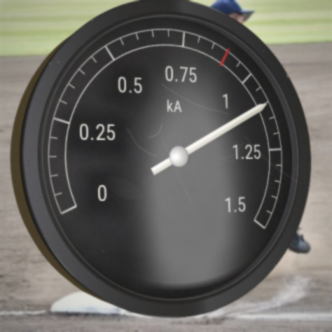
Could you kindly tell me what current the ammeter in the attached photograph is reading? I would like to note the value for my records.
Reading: 1.1 kA
